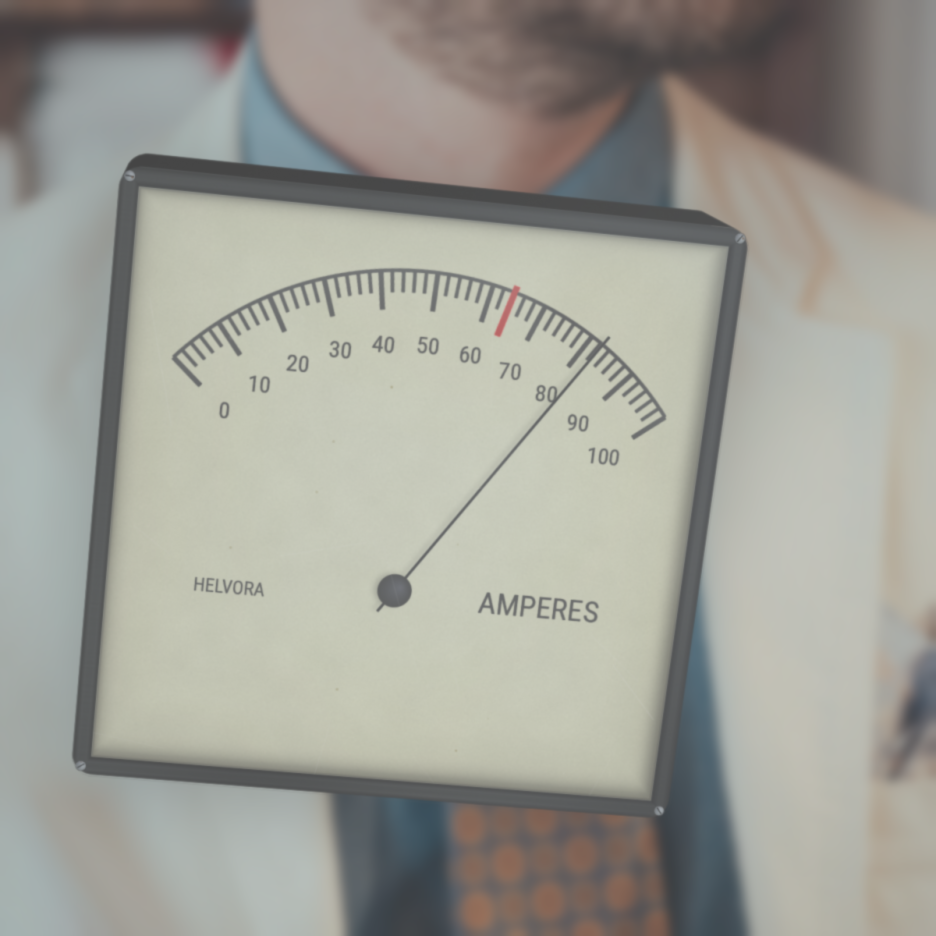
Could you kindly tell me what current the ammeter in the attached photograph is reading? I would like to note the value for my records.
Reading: 82 A
